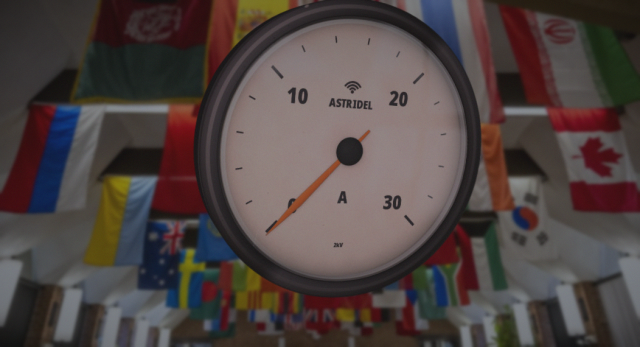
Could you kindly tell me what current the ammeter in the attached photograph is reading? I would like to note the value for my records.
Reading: 0 A
